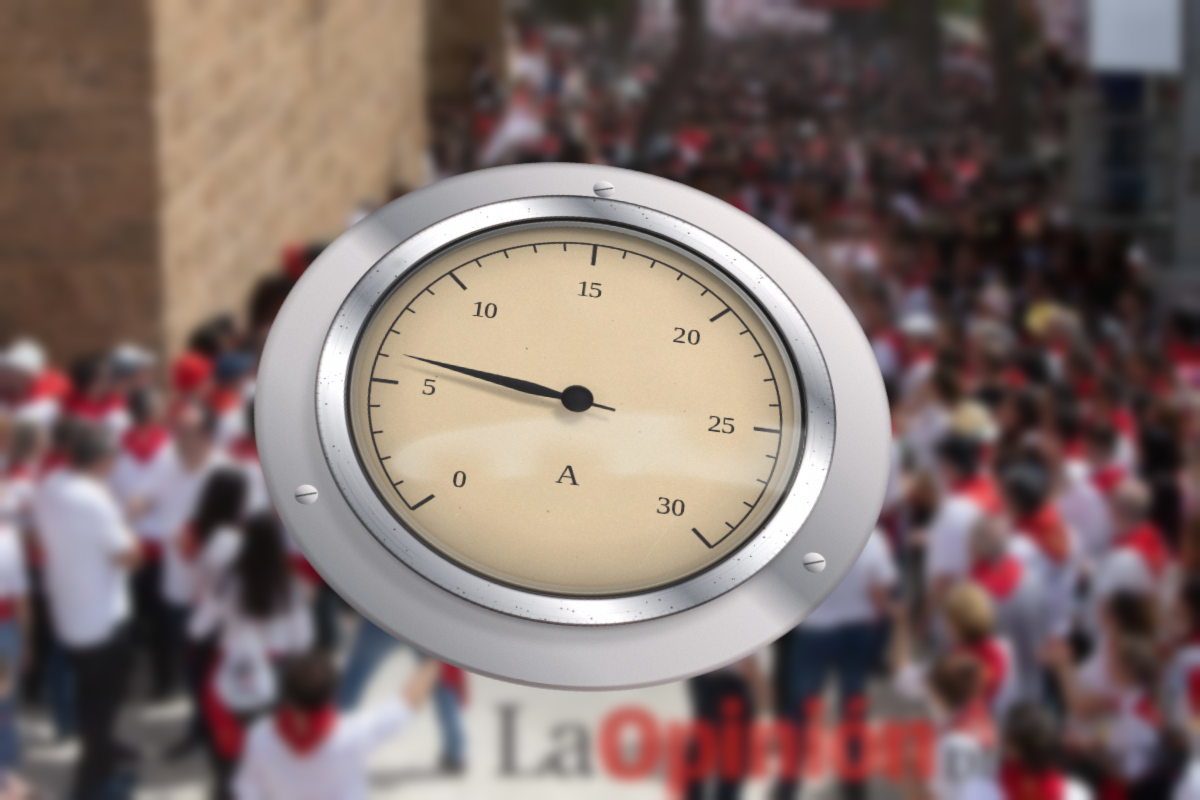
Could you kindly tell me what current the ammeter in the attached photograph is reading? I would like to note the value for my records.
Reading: 6 A
